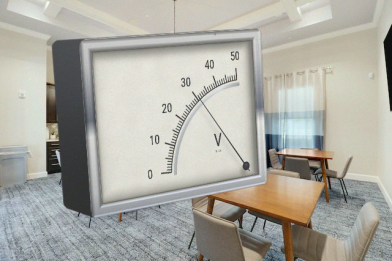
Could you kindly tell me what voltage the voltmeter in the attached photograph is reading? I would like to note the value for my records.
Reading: 30 V
